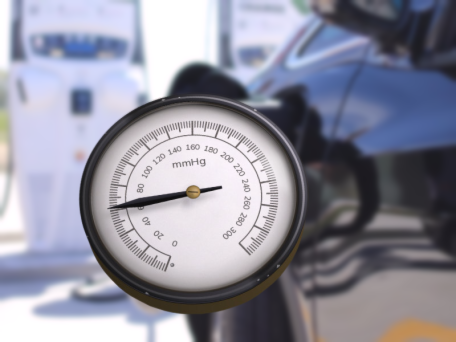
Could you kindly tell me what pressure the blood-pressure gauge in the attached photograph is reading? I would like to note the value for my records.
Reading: 60 mmHg
